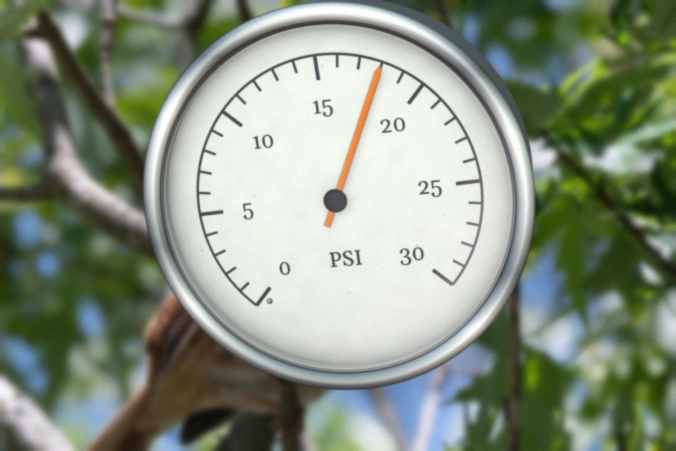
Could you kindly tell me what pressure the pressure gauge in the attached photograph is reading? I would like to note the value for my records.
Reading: 18 psi
